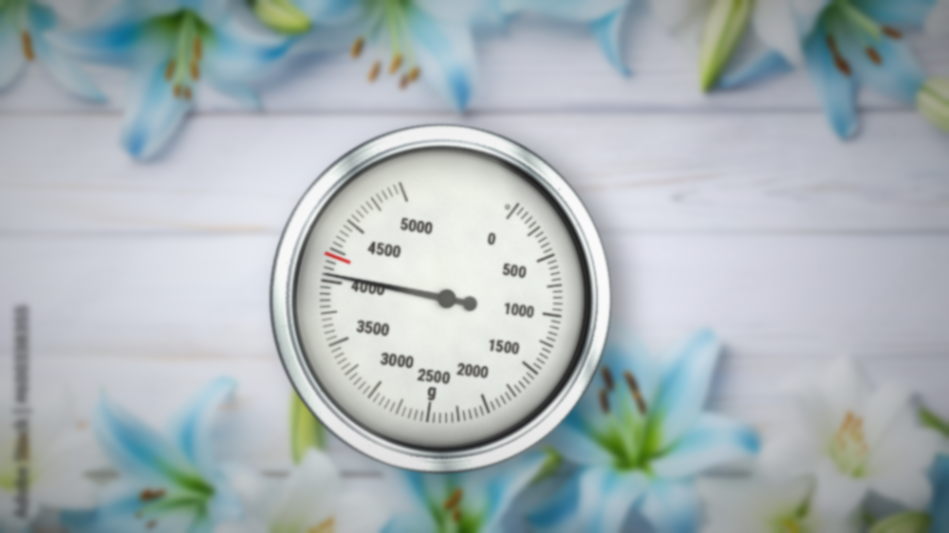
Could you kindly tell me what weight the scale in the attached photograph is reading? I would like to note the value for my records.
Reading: 4050 g
